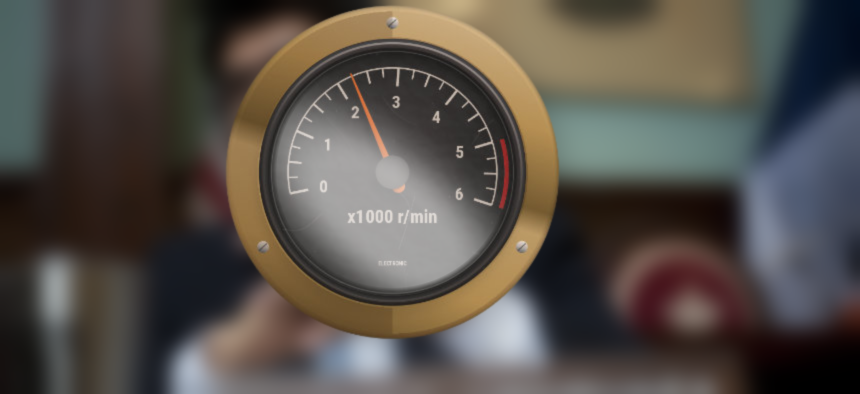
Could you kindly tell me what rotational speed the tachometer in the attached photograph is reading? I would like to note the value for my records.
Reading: 2250 rpm
